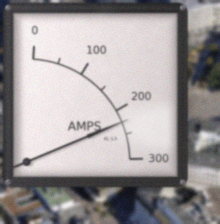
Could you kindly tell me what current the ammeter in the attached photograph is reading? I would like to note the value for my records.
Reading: 225 A
